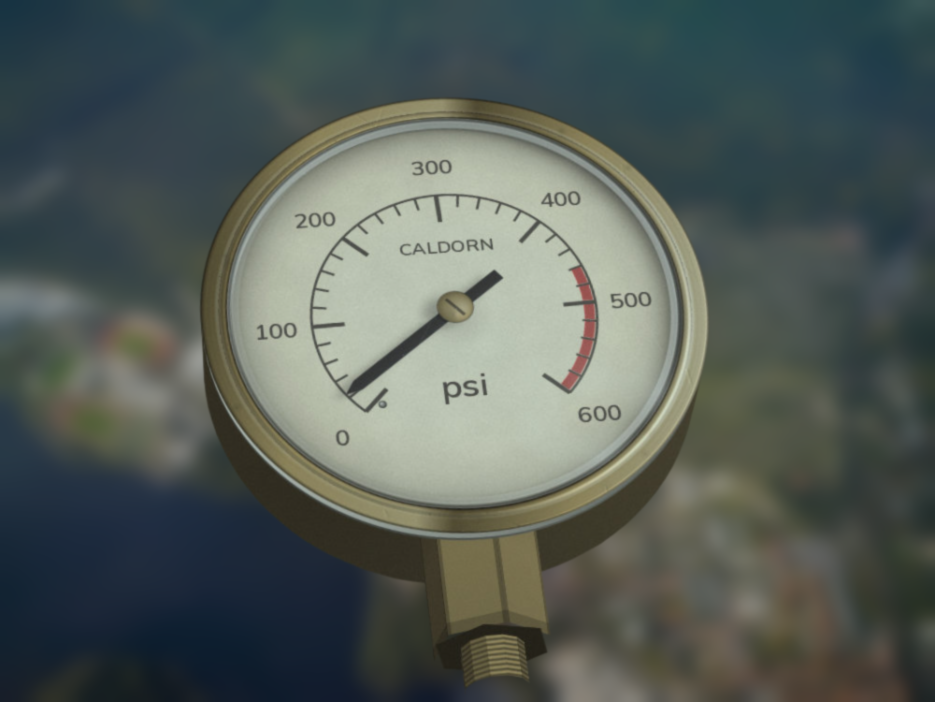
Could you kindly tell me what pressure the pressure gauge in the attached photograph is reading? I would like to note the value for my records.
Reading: 20 psi
